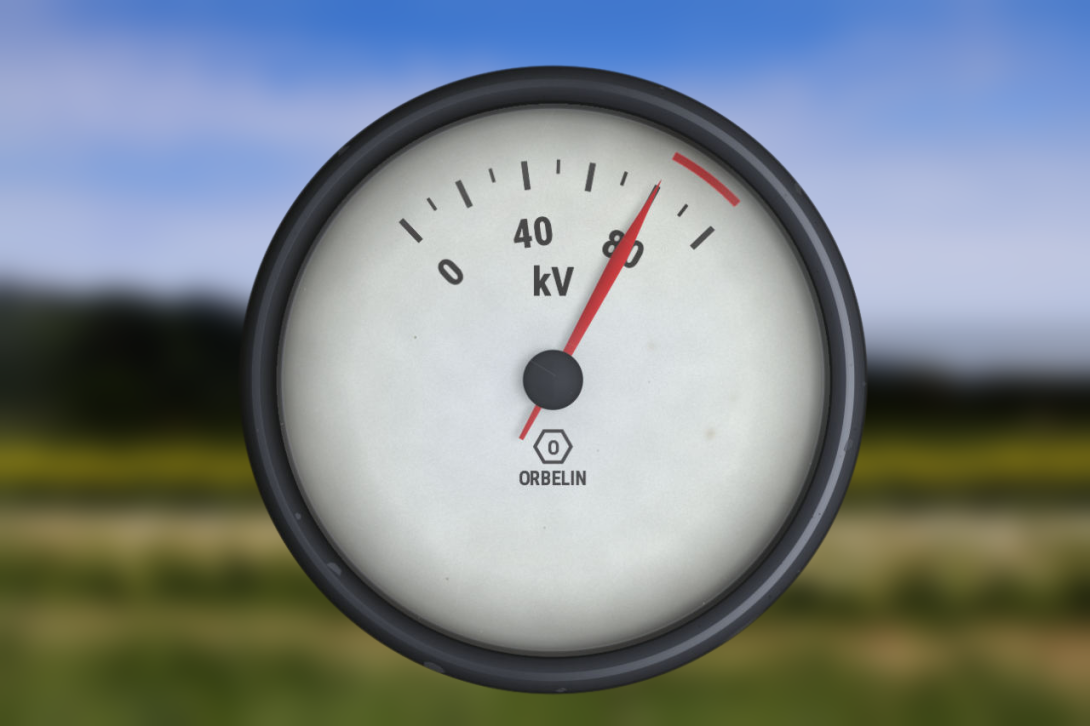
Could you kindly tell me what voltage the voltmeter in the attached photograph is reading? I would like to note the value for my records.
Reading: 80 kV
